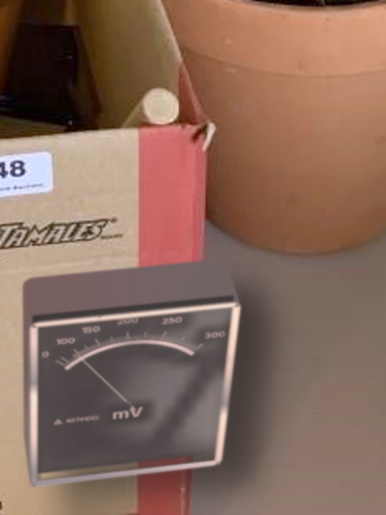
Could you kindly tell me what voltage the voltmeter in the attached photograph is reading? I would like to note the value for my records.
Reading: 100 mV
